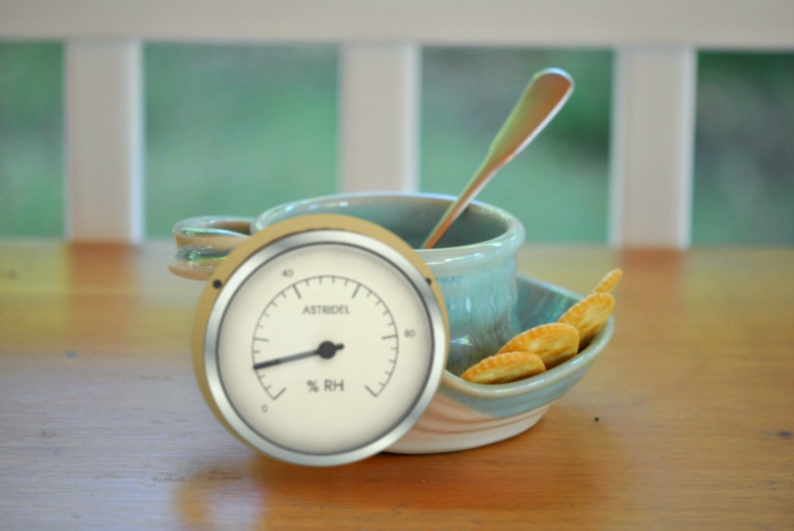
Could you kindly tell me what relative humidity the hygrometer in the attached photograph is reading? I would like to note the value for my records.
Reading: 12 %
